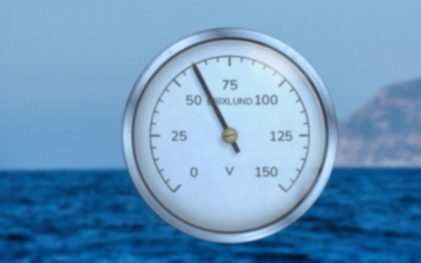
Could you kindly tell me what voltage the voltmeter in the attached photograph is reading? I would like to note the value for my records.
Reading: 60 V
